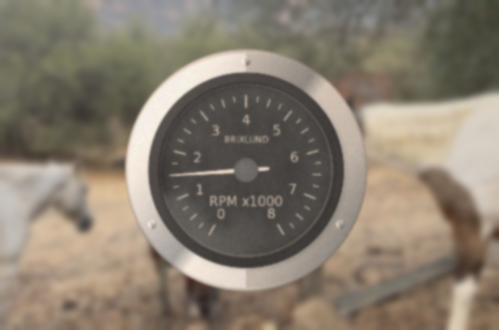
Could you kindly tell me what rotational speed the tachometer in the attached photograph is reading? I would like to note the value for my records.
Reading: 1500 rpm
